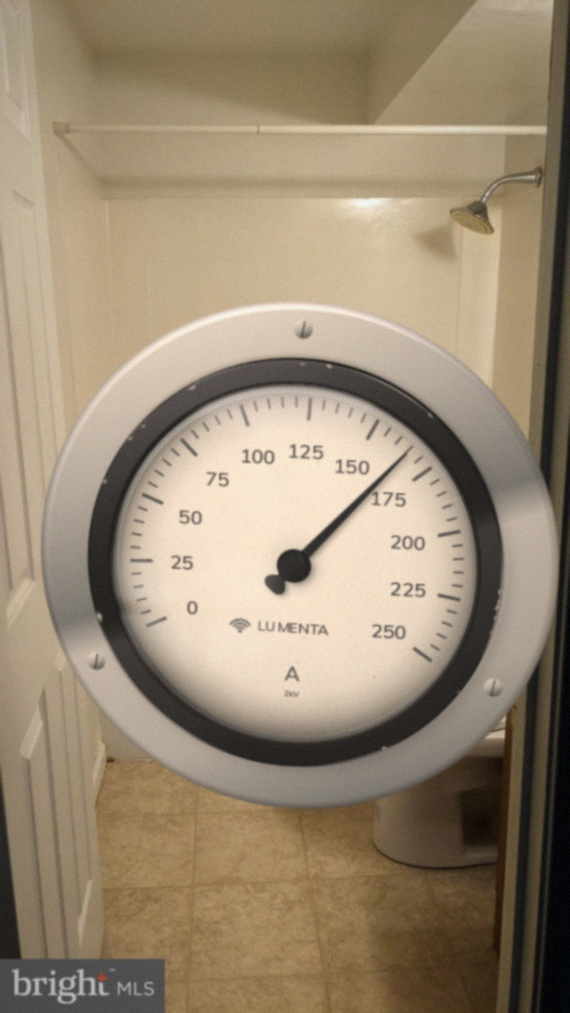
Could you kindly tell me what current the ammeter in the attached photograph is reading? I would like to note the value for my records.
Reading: 165 A
